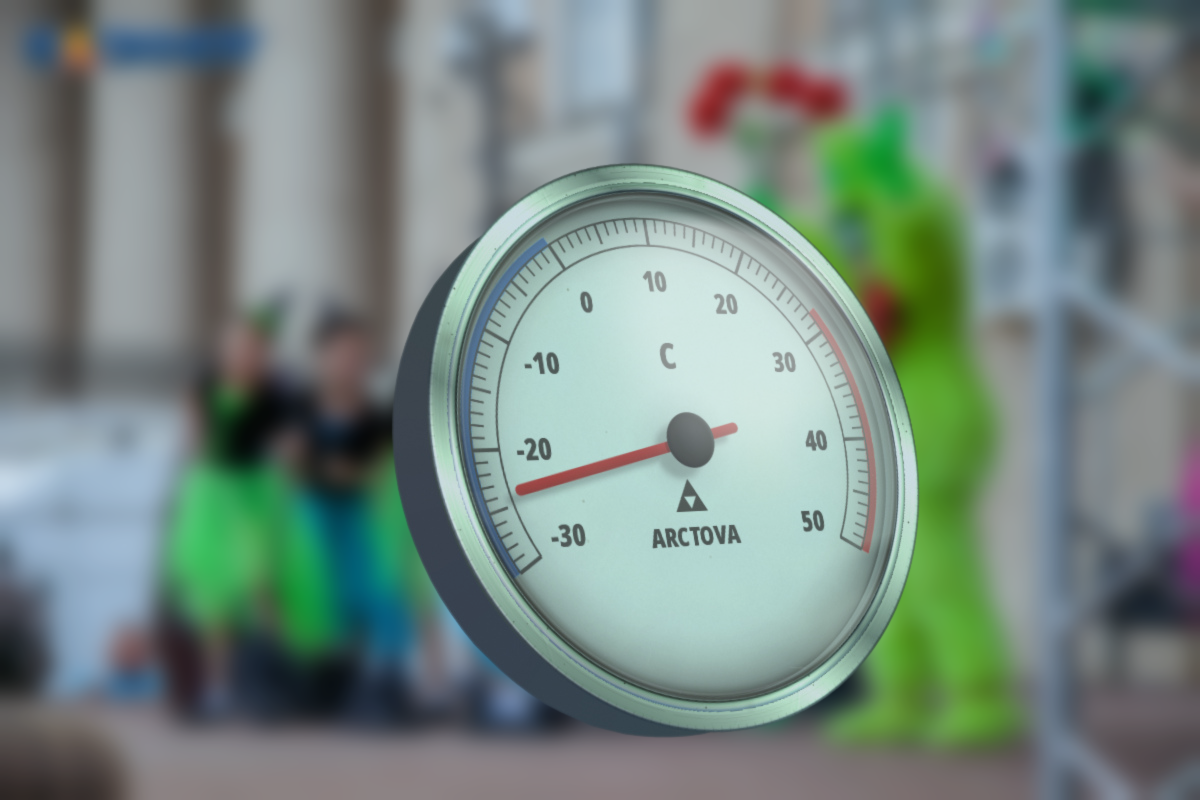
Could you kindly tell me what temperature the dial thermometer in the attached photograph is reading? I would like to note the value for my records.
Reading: -24 °C
